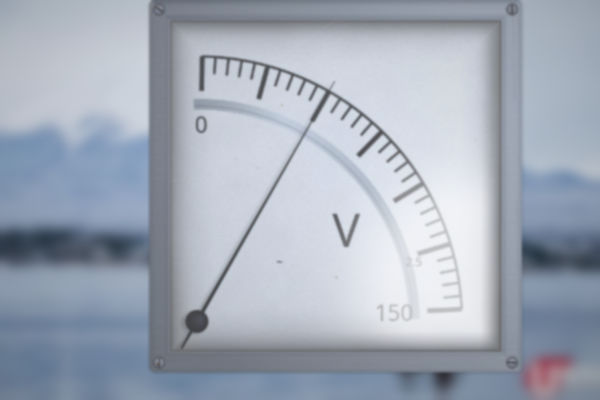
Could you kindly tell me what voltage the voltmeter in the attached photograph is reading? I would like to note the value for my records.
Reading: 50 V
